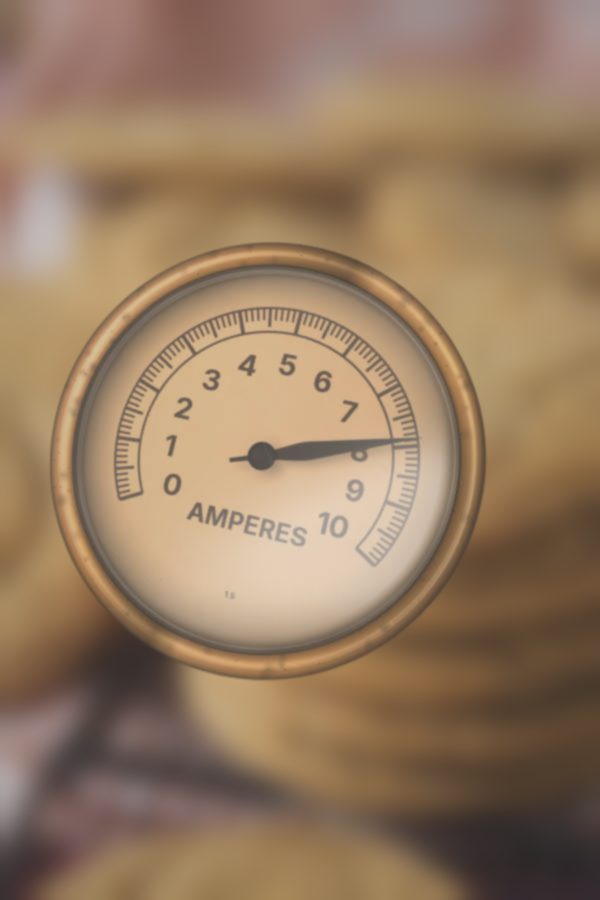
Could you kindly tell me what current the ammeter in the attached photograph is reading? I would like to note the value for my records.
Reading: 7.9 A
